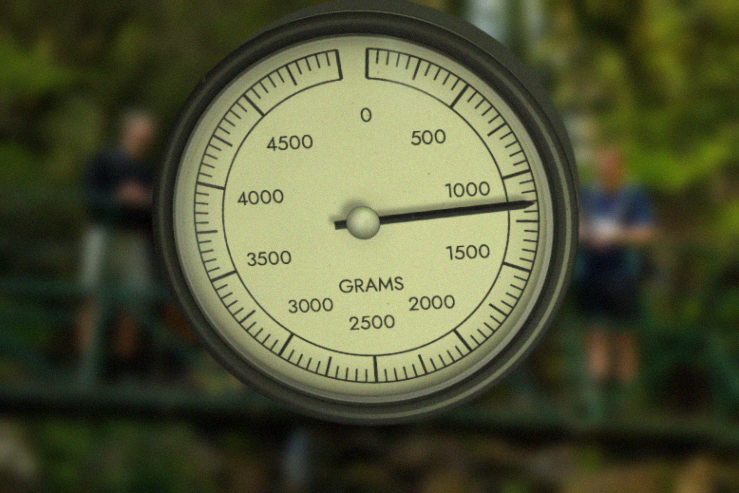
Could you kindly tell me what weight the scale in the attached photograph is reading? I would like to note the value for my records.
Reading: 1150 g
